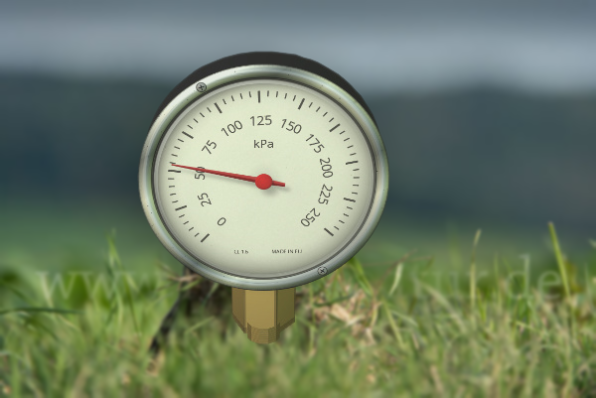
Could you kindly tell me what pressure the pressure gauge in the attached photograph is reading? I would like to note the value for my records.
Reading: 55 kPa
